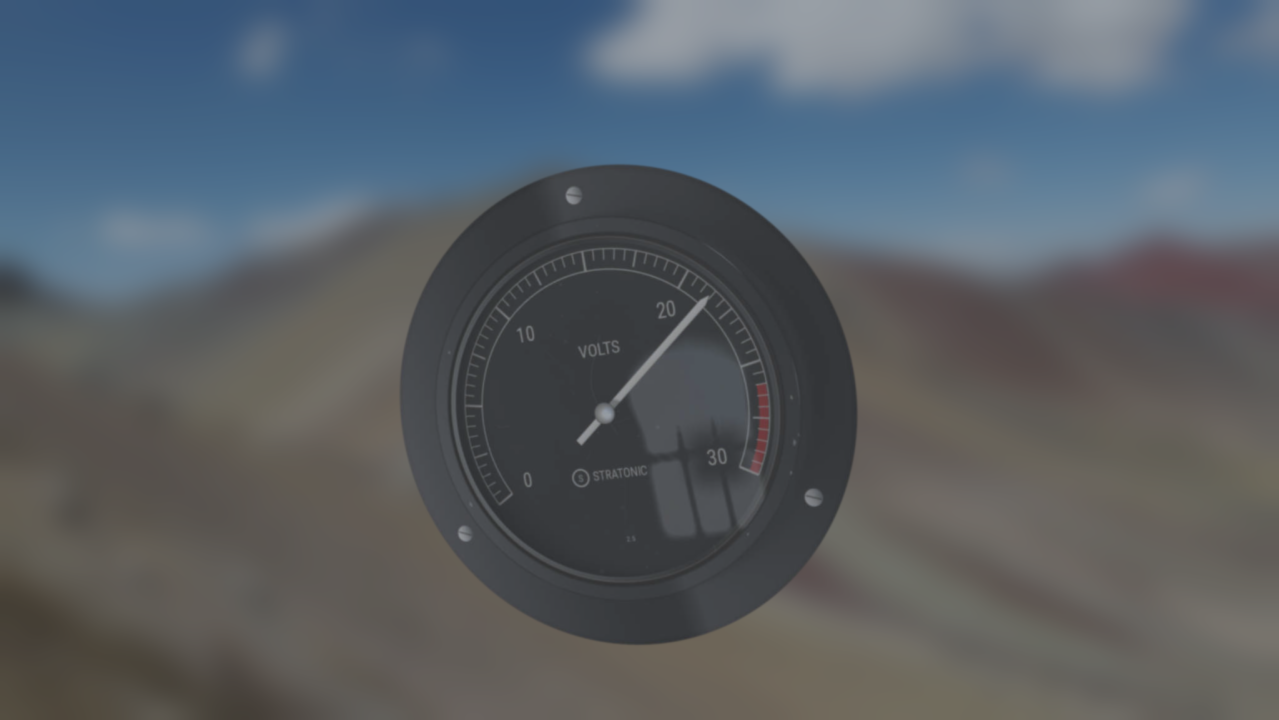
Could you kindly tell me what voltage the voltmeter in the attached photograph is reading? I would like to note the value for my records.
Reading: 21.5 V
